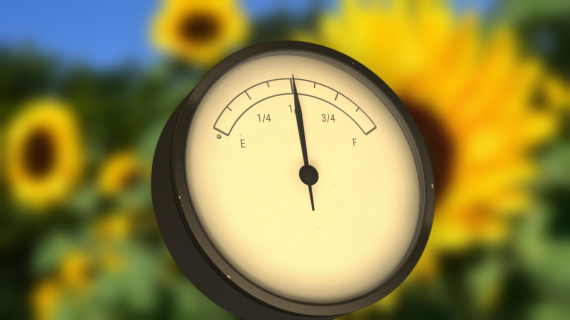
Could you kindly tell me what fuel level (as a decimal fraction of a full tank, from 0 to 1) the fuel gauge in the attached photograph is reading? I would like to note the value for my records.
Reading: 0.5
